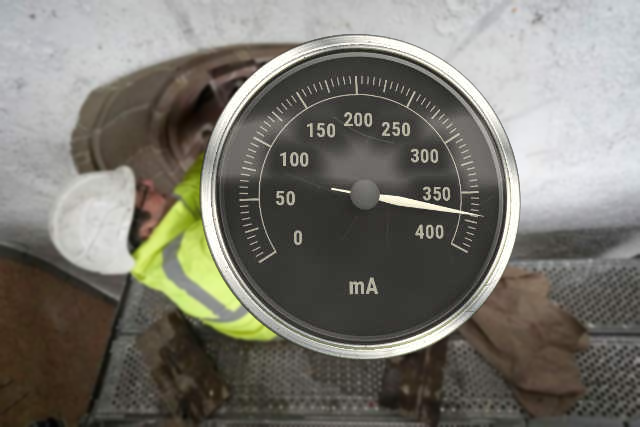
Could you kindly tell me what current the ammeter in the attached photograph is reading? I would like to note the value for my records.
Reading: 370 mA
